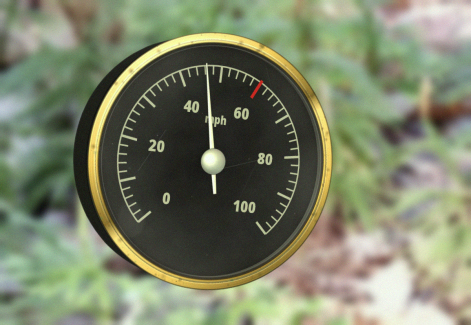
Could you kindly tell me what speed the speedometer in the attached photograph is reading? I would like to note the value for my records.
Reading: 46 mph
